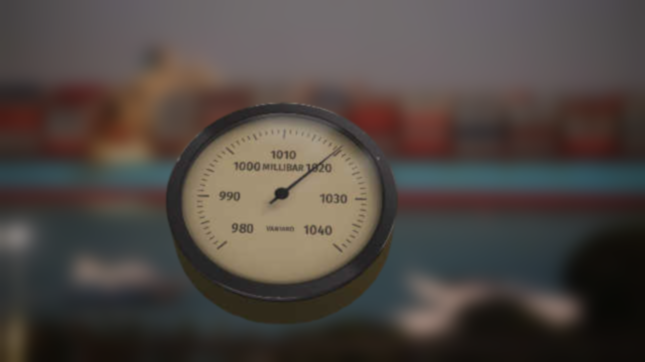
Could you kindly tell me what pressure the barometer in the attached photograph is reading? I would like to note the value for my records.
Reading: 1020 mbar
